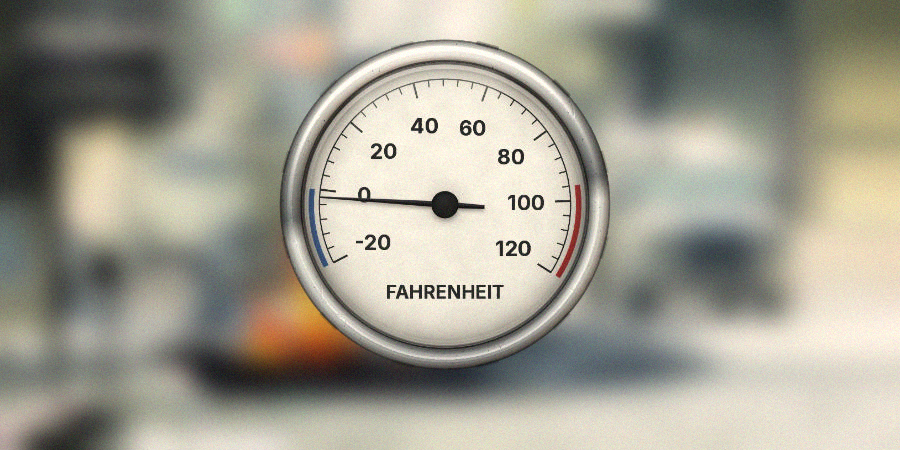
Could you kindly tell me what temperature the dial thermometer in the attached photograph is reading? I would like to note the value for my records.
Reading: -2 °F
